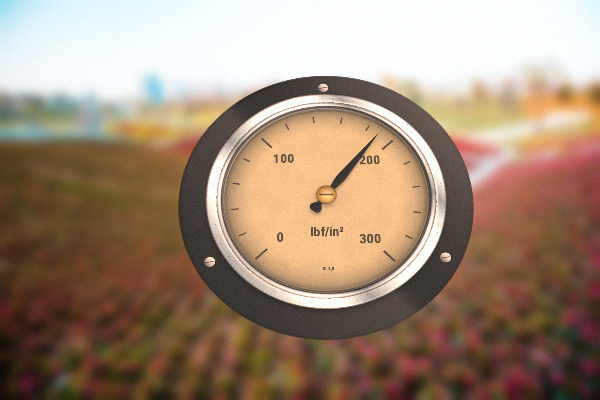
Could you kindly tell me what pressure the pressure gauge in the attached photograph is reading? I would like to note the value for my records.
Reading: 190 psi
